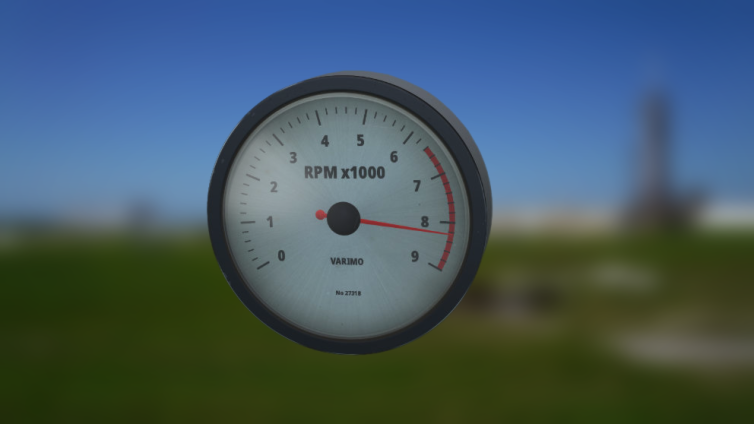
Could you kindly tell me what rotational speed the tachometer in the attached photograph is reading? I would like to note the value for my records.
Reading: 8200 rpm
